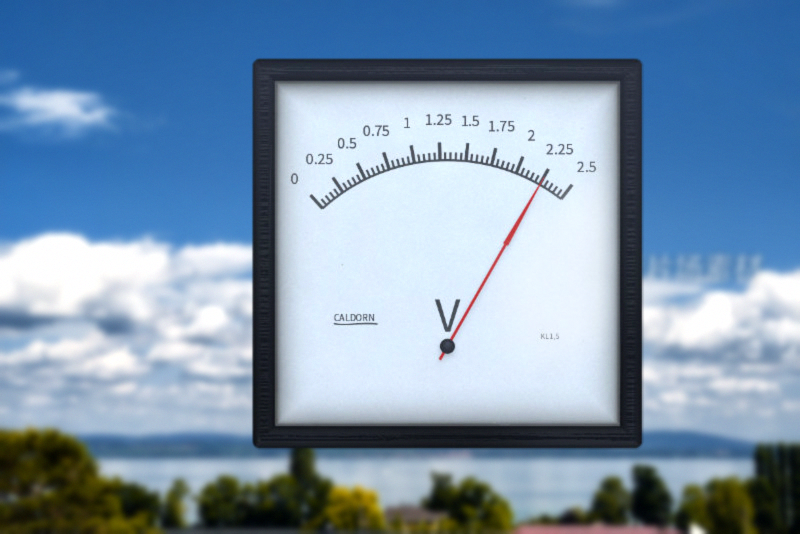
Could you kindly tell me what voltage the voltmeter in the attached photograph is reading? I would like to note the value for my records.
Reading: 2.25 V
